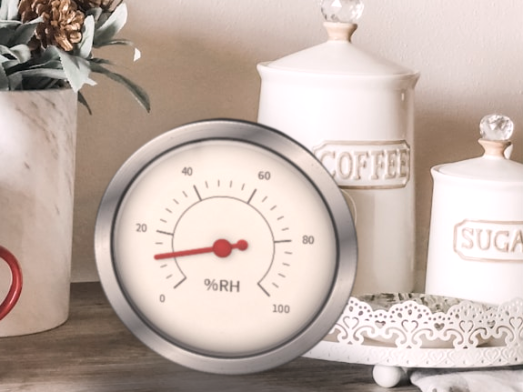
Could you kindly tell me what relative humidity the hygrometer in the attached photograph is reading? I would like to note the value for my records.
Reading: 12 %
